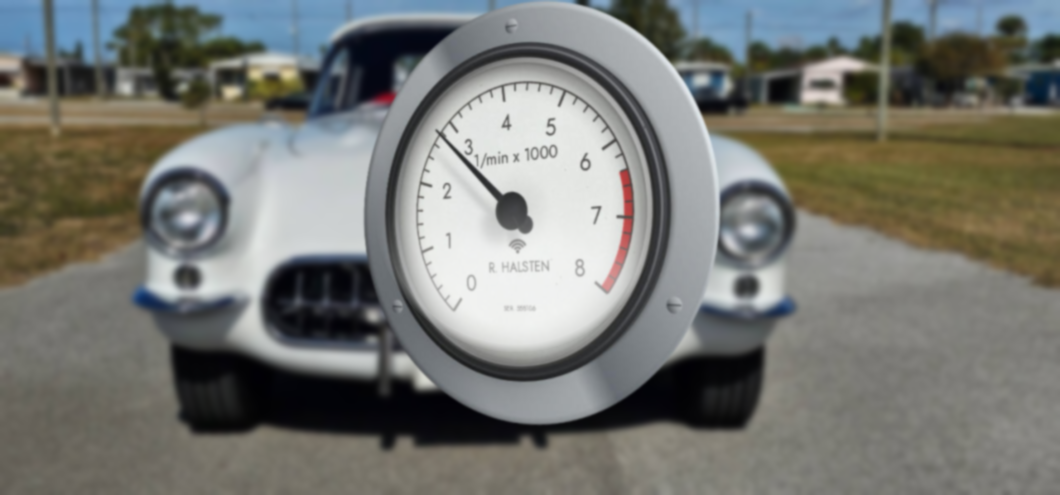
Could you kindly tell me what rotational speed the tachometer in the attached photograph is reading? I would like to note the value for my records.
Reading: 2800 rpm
